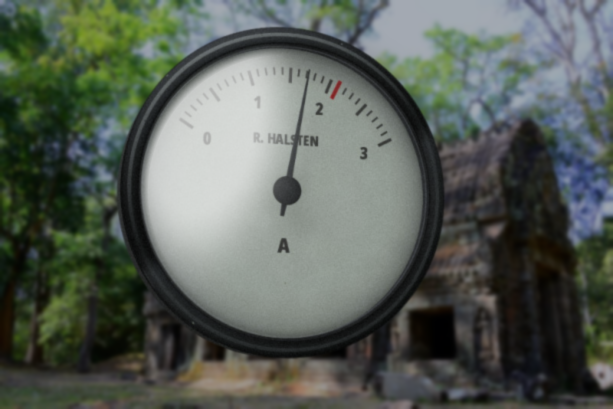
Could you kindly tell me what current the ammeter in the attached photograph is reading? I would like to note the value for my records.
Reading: 1.7 A
